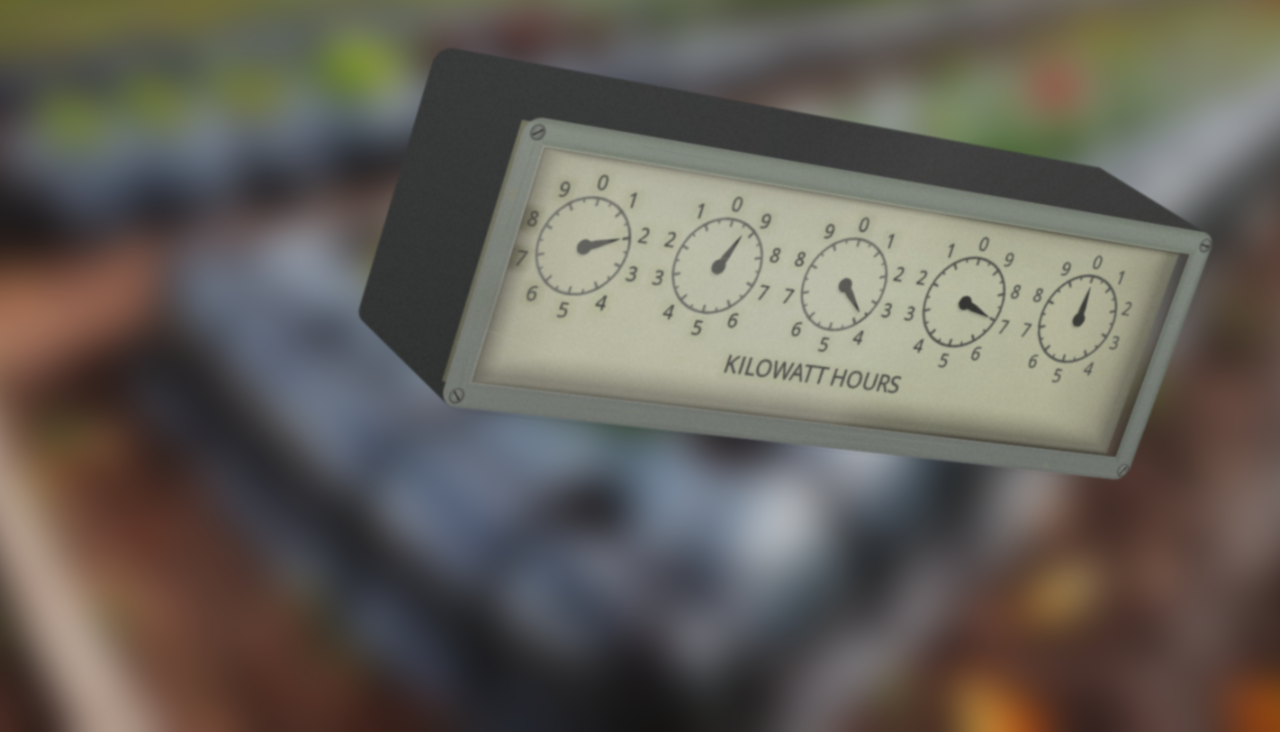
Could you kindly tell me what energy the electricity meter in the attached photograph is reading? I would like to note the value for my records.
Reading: 19370 kWh
